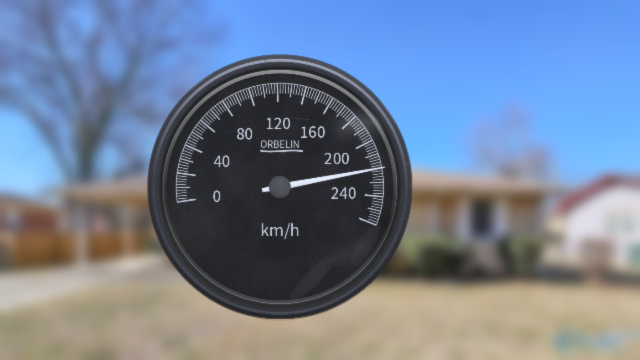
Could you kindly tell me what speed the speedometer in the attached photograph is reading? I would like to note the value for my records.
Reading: 220 km/h
